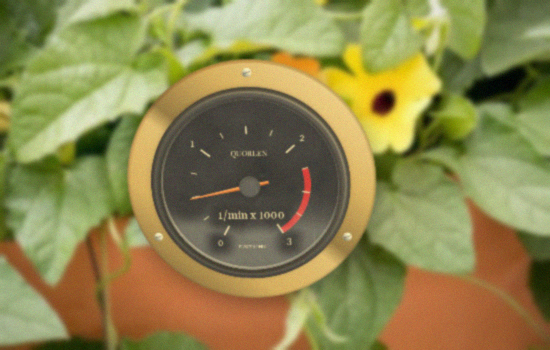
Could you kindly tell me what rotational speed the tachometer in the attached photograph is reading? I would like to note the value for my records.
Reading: 500 rpm
